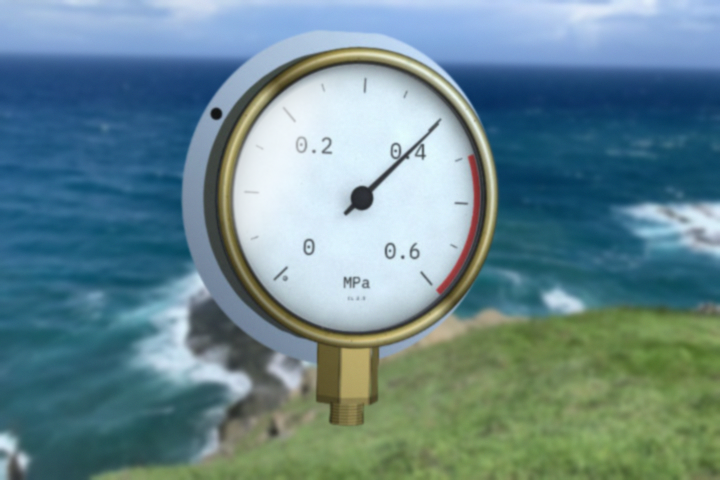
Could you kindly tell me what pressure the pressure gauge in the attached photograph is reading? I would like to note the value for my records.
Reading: 0.4 MPa
